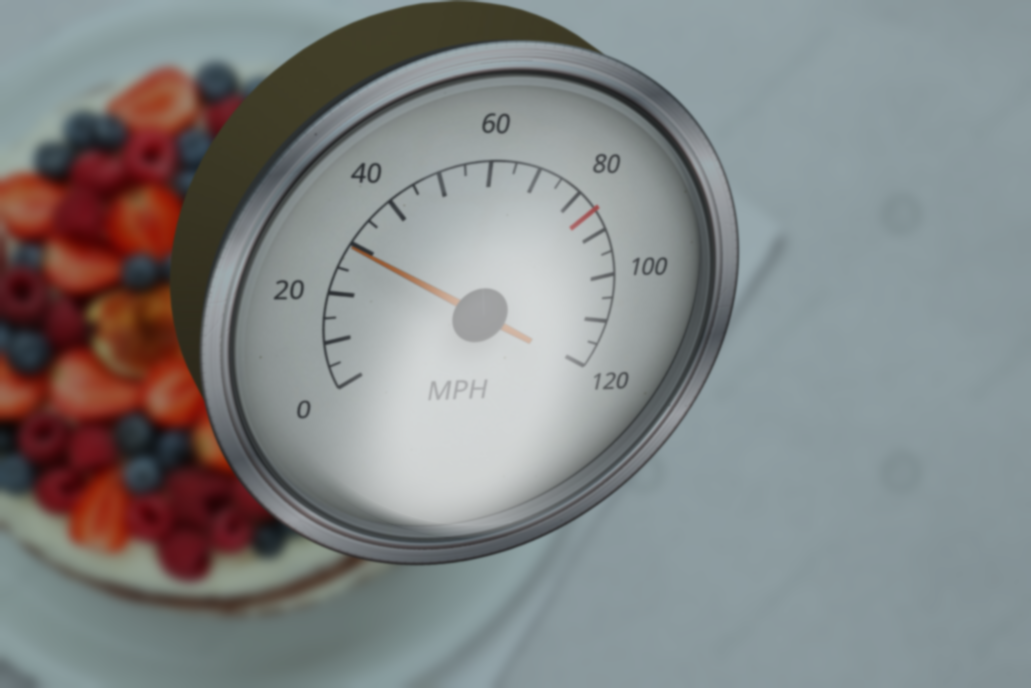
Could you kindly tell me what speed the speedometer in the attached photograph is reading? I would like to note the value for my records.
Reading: 30 mph
